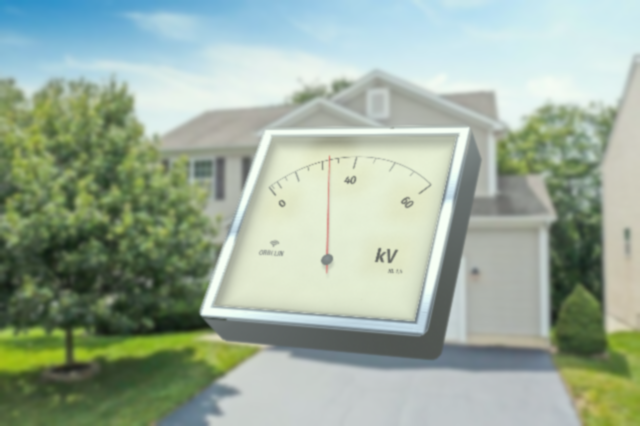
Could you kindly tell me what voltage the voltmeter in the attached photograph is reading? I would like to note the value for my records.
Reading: 32.5 kV
